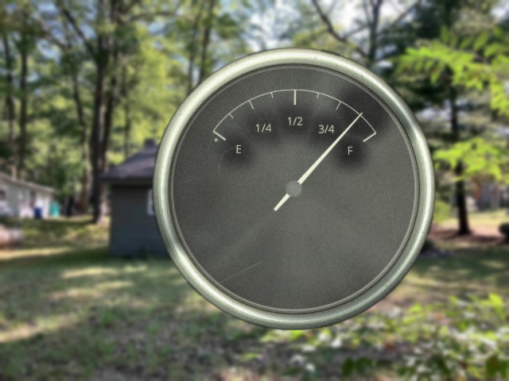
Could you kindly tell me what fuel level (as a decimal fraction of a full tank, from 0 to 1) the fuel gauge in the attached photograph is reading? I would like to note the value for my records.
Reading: 0.875
